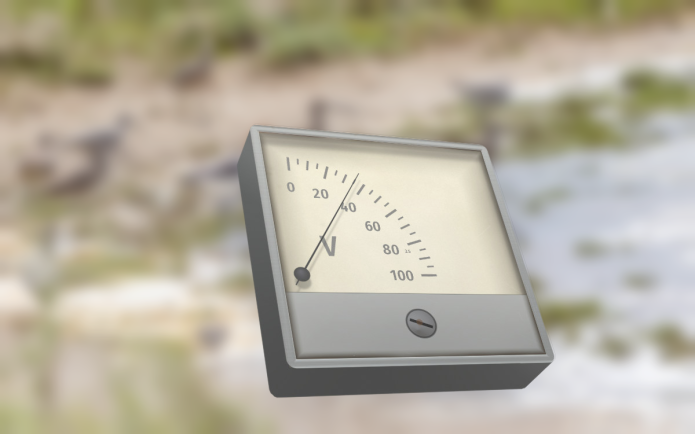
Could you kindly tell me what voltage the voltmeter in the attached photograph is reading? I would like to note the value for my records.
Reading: 35 V
